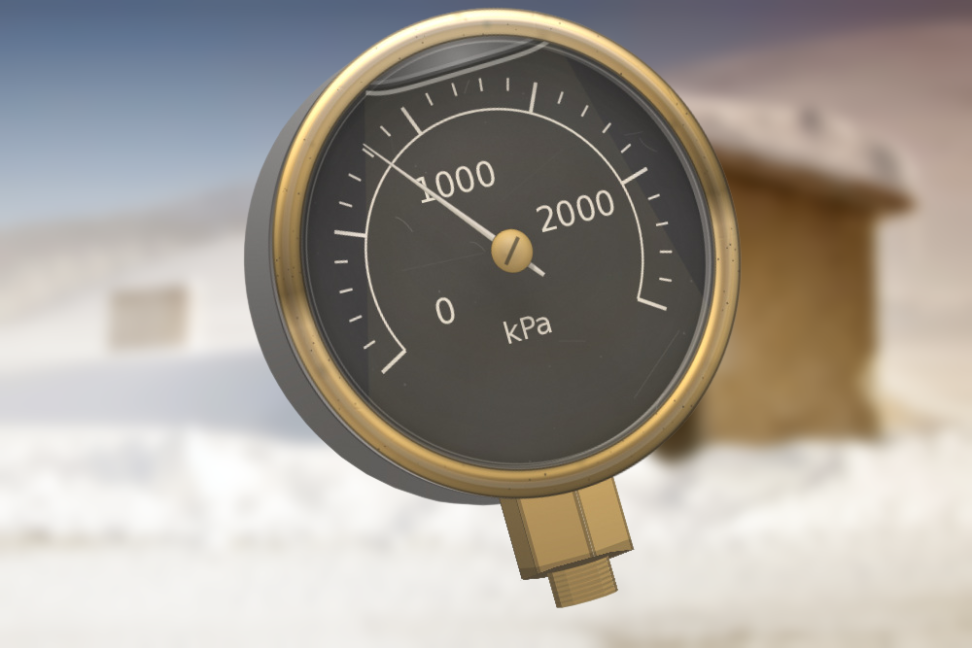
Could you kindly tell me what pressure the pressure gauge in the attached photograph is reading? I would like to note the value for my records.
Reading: 800 kPa
